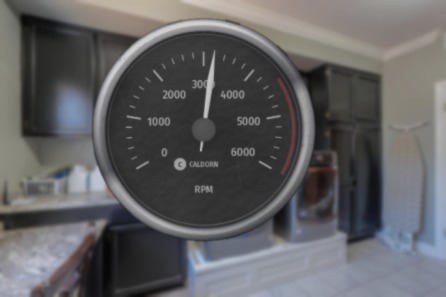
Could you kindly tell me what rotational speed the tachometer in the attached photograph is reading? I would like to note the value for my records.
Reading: 3200 rpm
